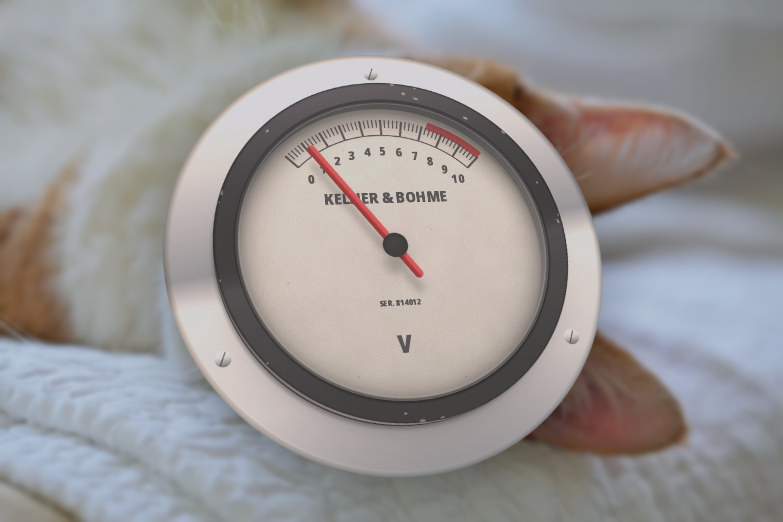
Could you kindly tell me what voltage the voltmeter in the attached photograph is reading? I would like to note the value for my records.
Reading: 1 V
